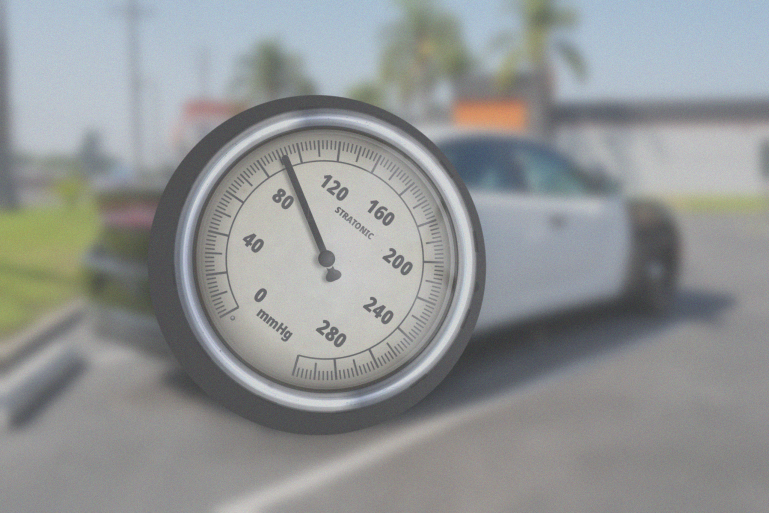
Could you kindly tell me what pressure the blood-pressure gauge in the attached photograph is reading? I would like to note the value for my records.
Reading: 92 mmHg
